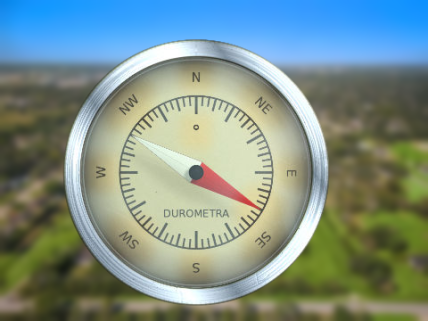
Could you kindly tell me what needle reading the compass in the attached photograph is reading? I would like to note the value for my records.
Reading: 120 °
